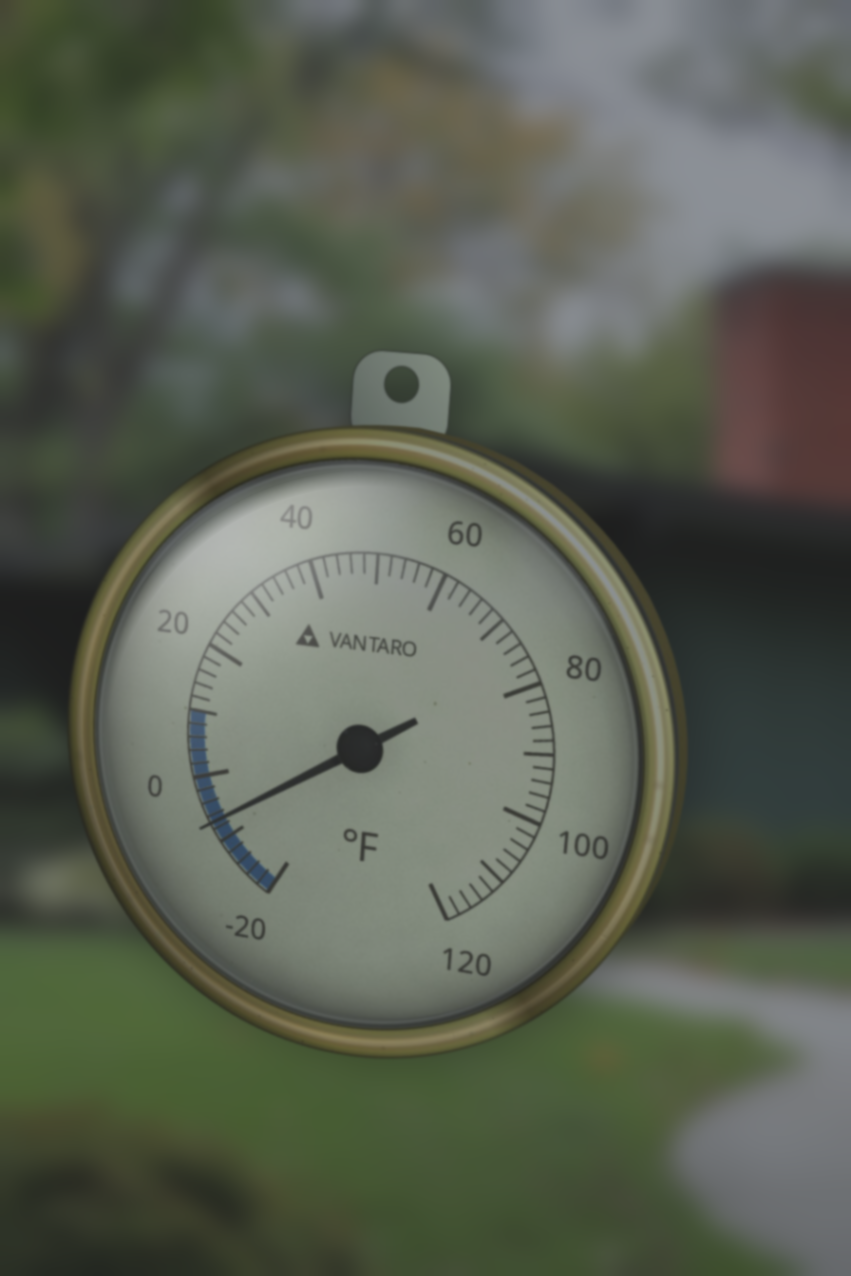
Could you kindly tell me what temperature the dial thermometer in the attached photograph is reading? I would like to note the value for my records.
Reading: -7 °F
